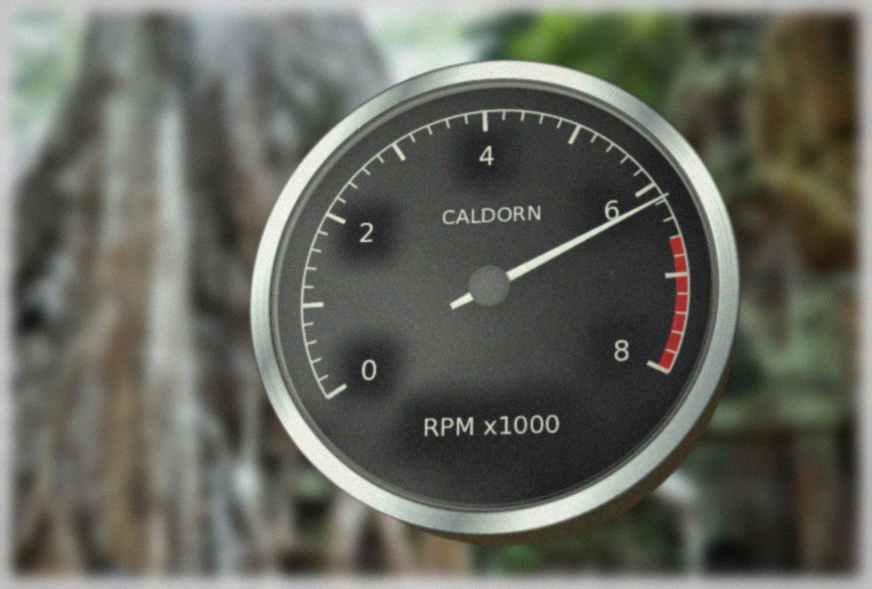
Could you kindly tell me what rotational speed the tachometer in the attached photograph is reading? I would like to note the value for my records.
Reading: 6200 rpm
